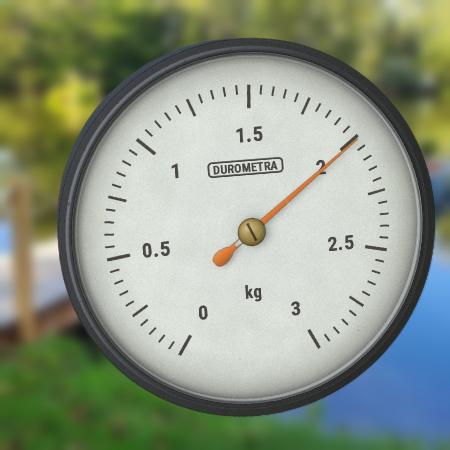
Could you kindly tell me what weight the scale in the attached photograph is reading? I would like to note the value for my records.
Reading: 2 kg
